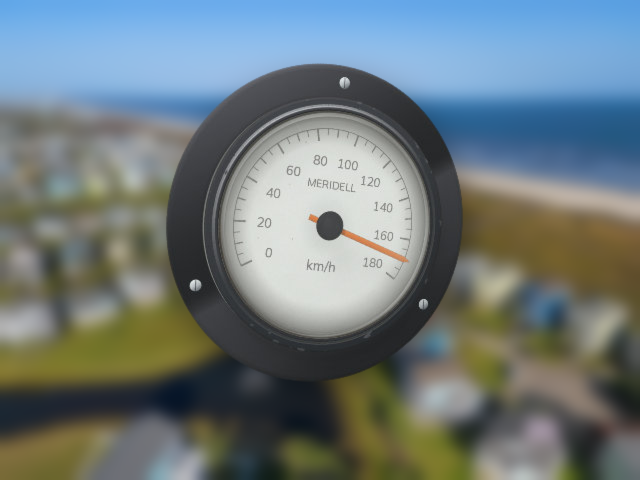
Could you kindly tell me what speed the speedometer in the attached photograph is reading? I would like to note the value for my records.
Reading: 170 km/h
